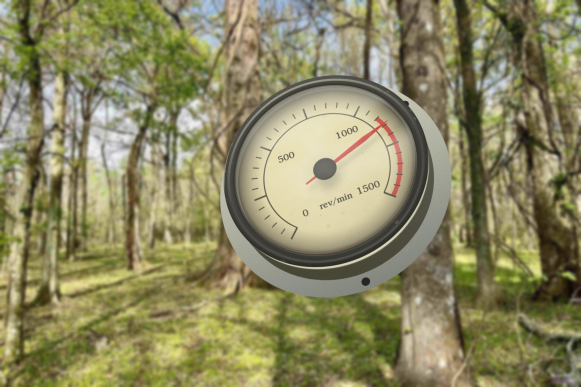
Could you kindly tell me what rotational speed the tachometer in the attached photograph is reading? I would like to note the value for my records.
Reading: 1150 rpm
